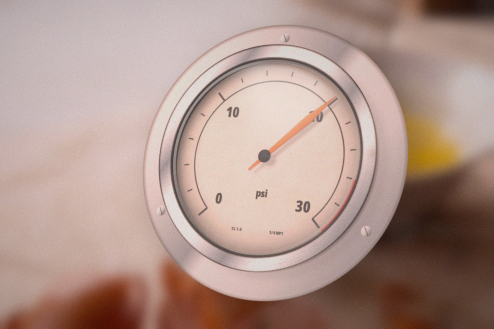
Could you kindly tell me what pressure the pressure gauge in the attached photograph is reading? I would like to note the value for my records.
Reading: 20 psi
